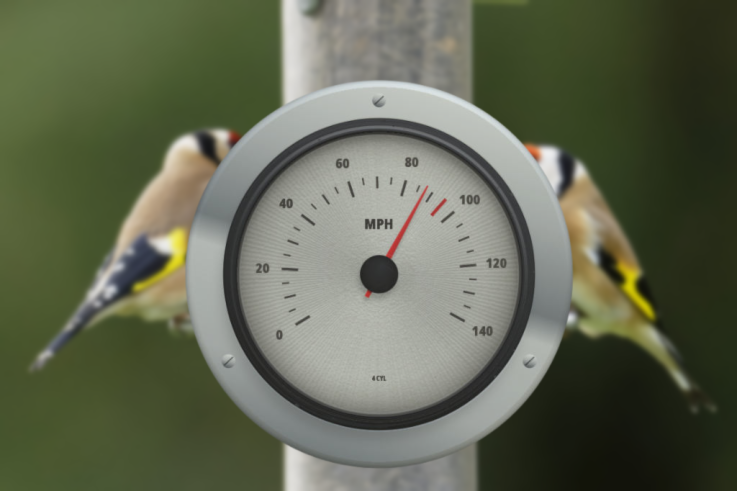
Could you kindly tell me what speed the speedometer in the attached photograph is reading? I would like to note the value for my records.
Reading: 87.5 mph
